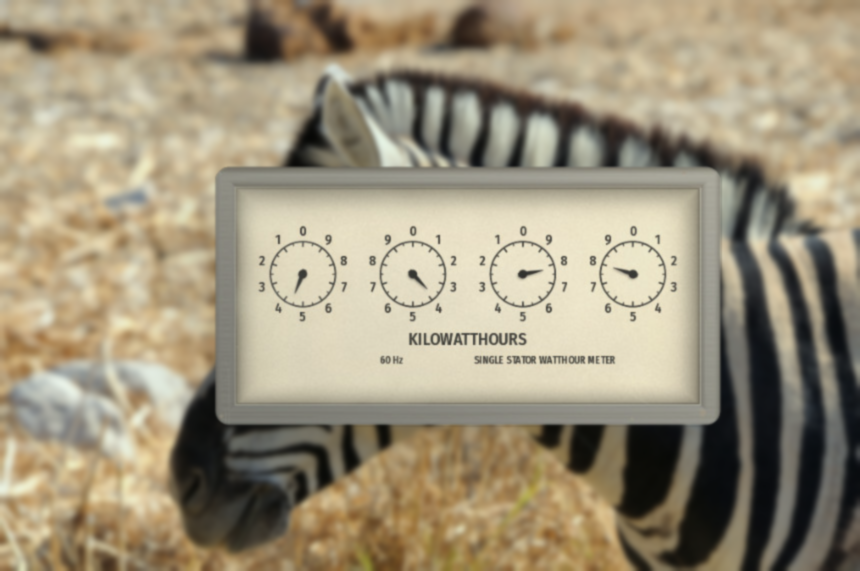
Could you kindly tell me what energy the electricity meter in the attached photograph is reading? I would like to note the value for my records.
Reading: 4378 kWh
